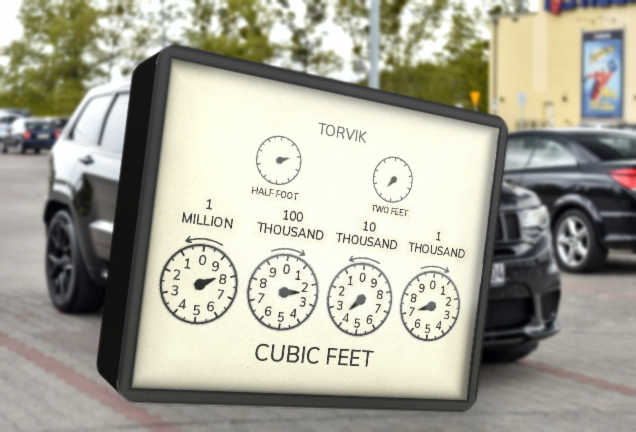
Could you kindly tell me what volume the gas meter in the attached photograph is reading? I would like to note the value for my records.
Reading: 823700 ft³
